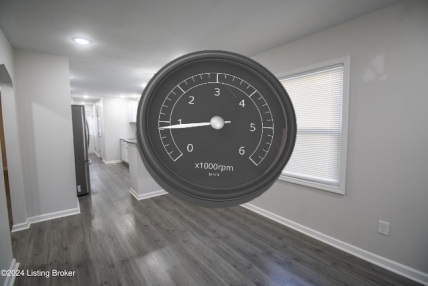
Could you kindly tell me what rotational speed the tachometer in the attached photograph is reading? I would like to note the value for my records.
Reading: 800 rpm
